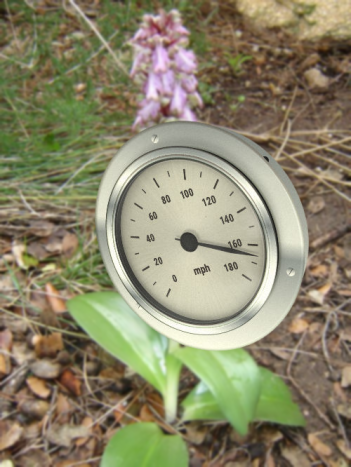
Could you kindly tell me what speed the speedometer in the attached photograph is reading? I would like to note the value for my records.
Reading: 165 mph
